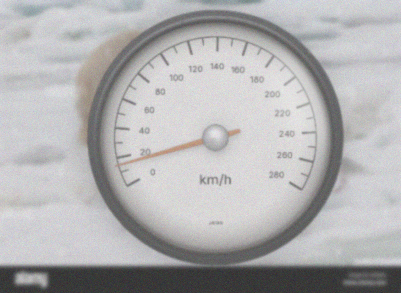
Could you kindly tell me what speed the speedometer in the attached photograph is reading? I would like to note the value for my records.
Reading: 15 km/h
